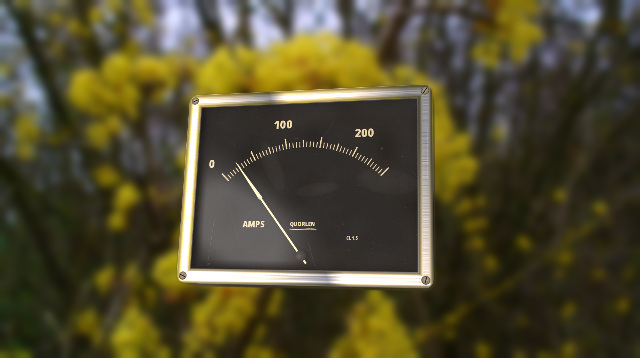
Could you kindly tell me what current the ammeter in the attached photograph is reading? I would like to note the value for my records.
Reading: 25 A
